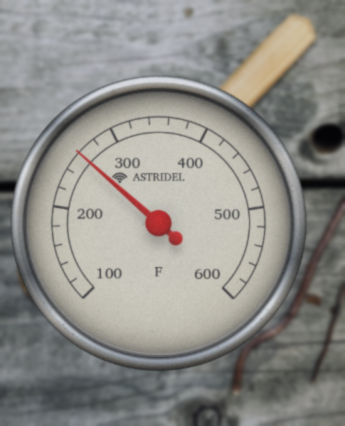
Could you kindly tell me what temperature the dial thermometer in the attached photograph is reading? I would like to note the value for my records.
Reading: 260 °F
